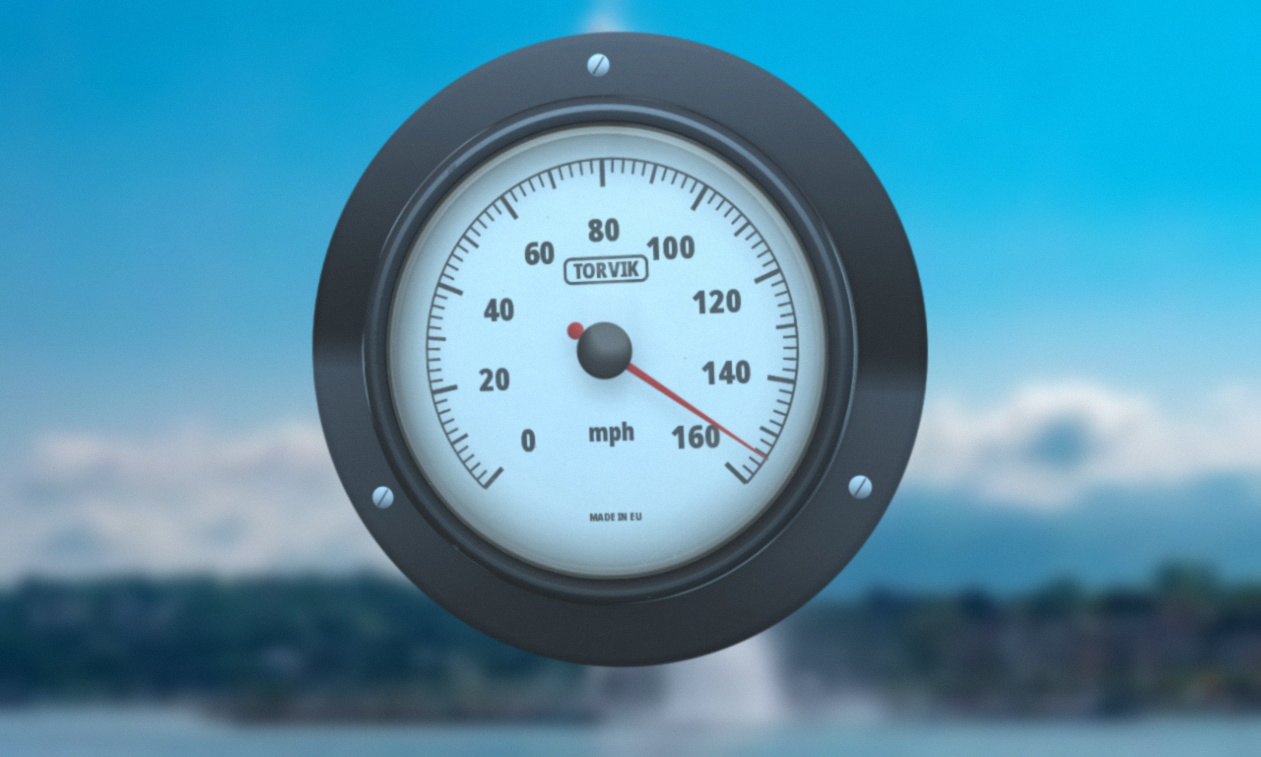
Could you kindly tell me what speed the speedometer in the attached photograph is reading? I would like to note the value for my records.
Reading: 154 mph
